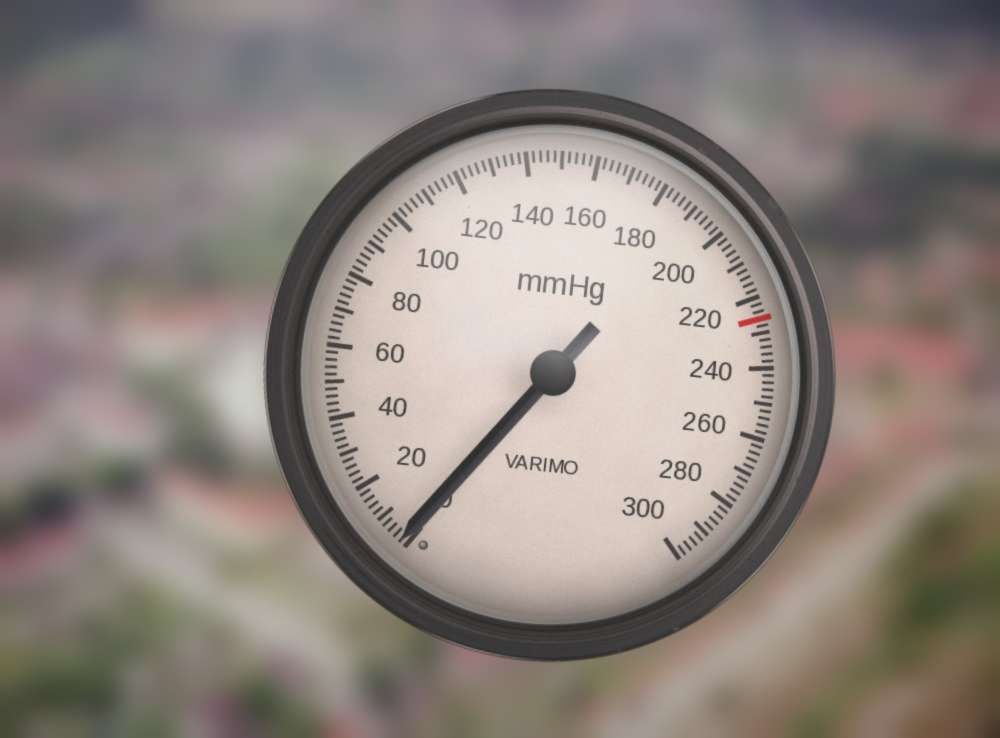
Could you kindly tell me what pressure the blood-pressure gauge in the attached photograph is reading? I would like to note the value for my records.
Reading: 2 mmHg
